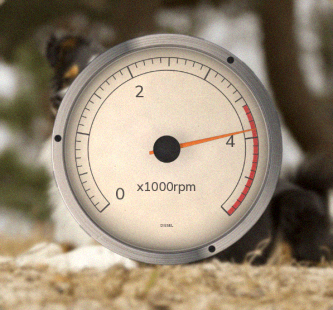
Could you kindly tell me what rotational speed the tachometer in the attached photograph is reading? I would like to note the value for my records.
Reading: 3900 rpm
